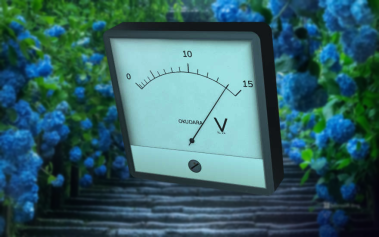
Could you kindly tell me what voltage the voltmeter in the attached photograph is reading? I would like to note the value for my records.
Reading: 14 V
